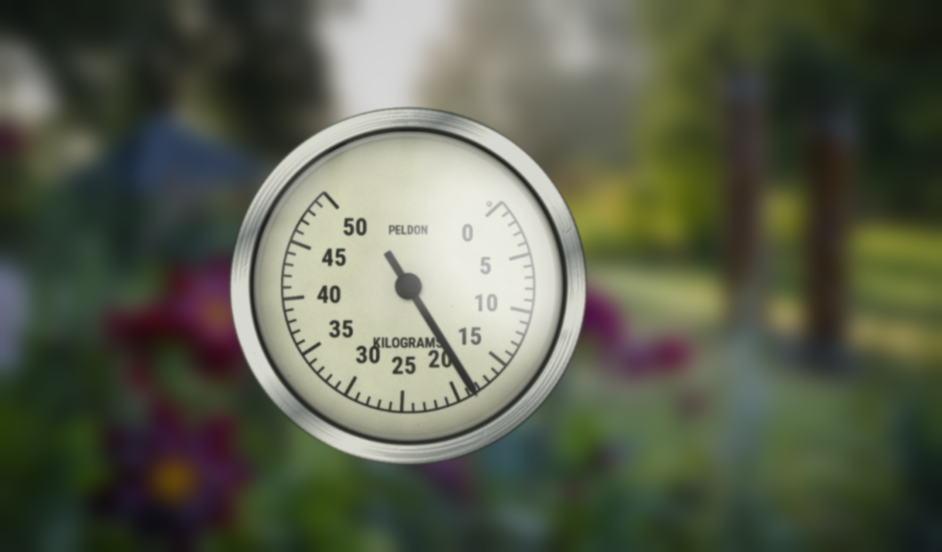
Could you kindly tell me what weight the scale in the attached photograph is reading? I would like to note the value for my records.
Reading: 18.5 kg
